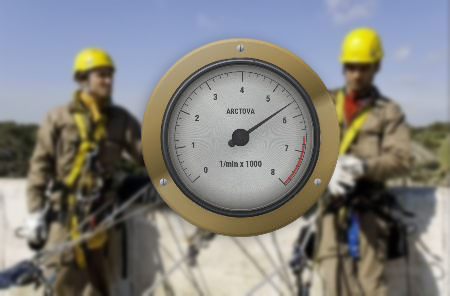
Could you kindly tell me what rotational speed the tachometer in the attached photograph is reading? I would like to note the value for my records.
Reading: 5600 rpm
